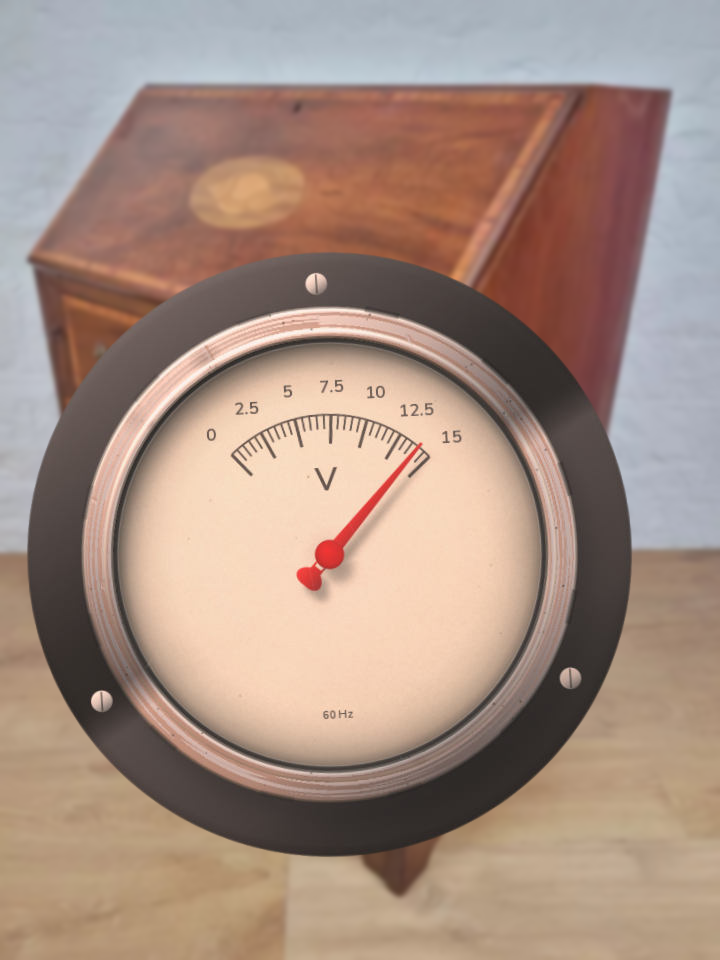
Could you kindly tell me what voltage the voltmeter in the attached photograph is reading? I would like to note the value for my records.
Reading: 14 V
